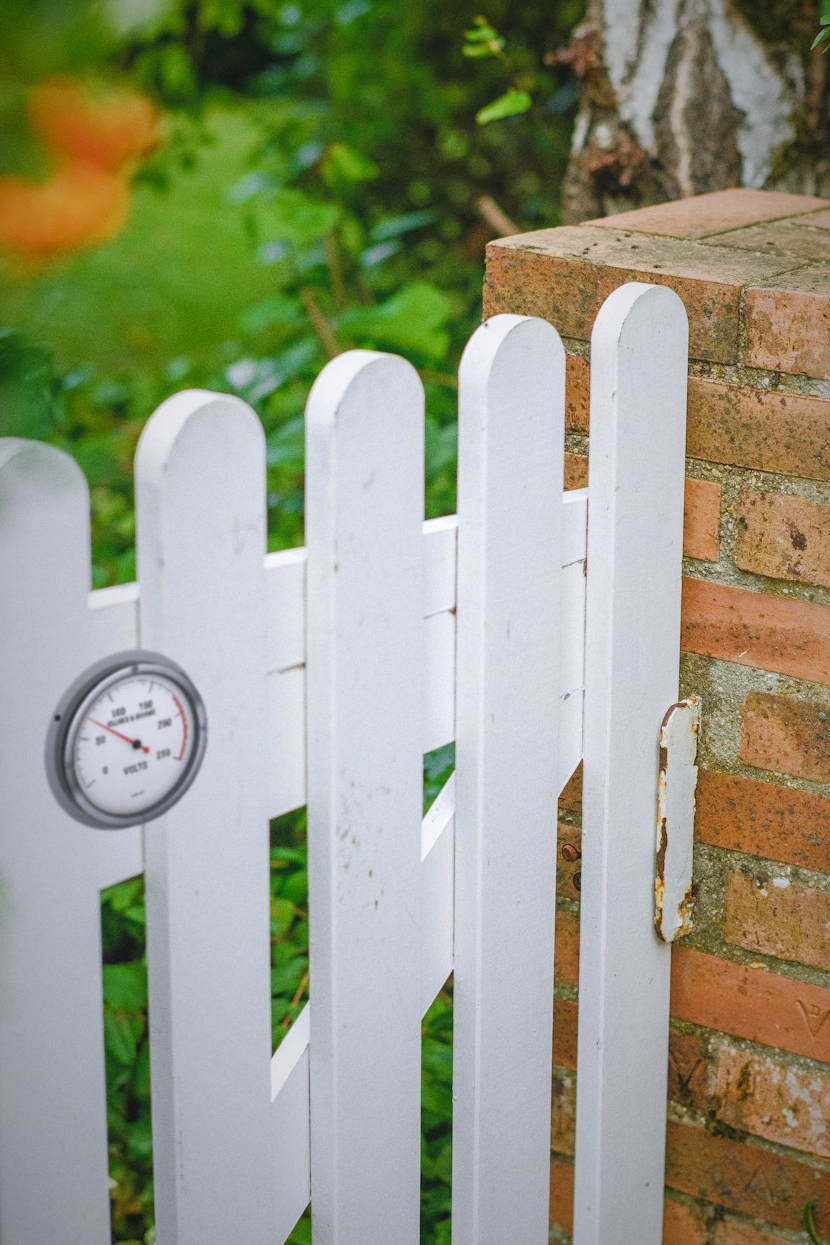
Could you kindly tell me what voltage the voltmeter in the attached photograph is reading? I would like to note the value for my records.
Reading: 70 V
